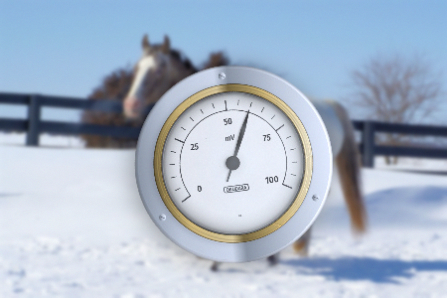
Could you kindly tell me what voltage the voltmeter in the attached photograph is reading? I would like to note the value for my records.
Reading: 60 mV
